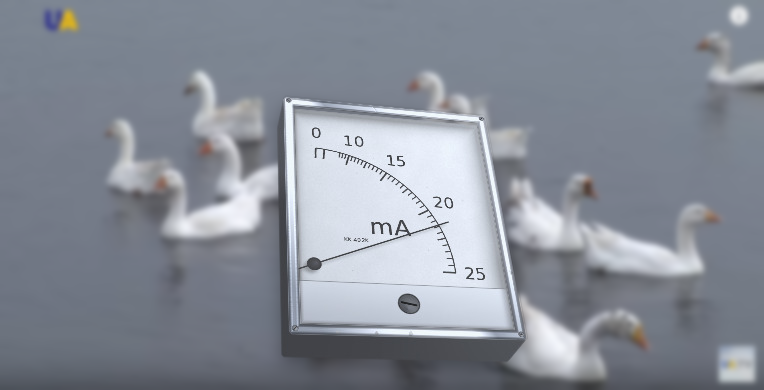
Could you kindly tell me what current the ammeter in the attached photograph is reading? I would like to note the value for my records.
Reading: 21.5 mA
